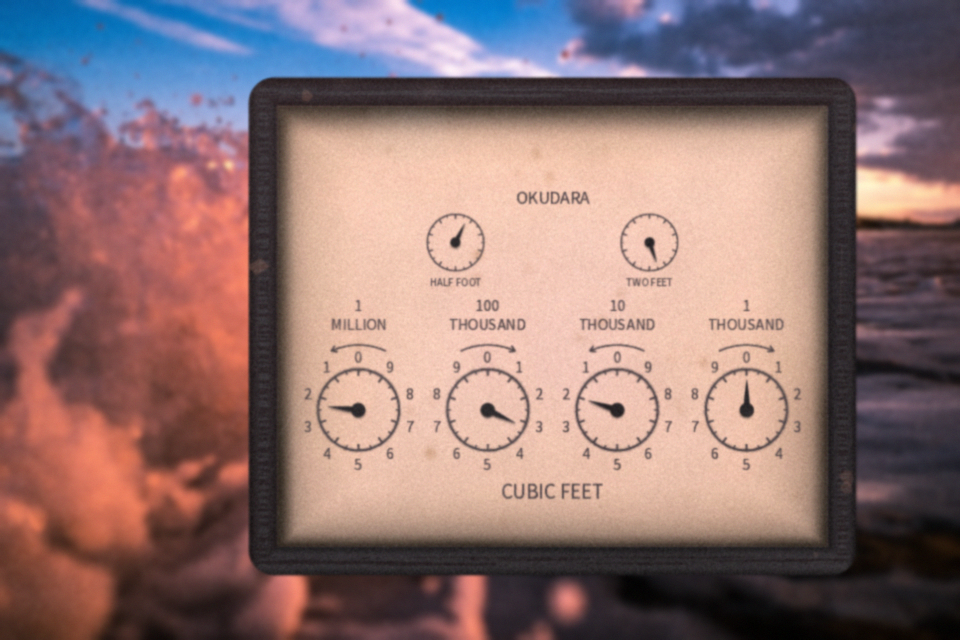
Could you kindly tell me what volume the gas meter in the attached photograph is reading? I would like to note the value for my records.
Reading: 232000 ft³
